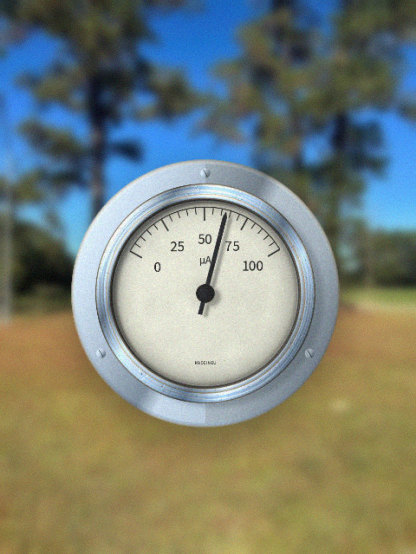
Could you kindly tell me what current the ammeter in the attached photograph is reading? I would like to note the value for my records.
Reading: 62.5 µA
